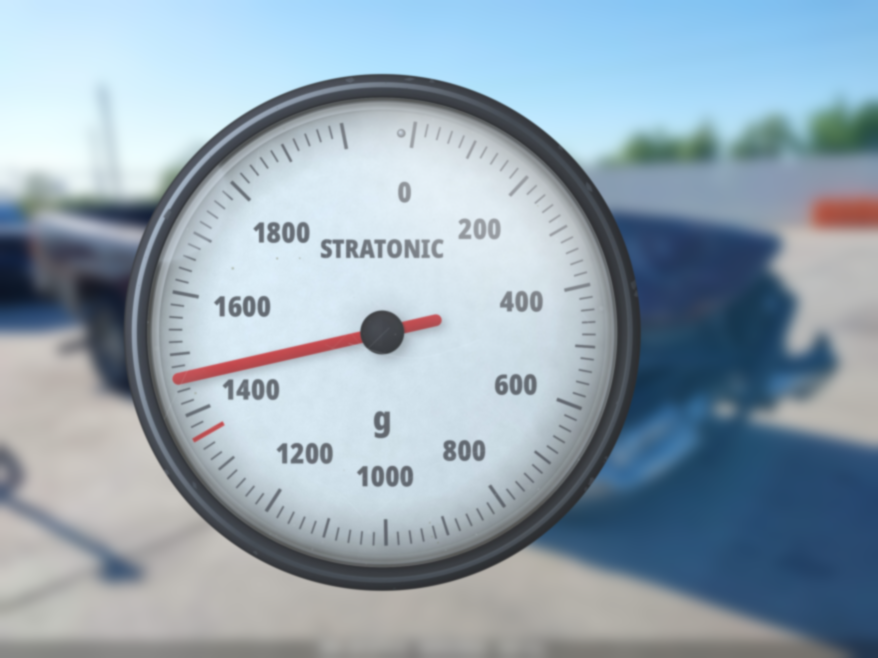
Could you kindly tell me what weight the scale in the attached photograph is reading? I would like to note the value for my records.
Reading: 1460 g
